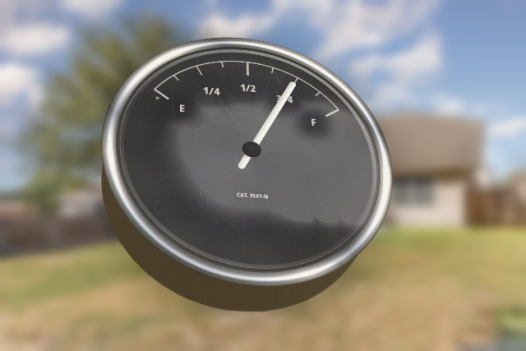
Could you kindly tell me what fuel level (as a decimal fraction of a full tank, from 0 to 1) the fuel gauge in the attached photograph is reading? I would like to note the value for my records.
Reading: 0.75
